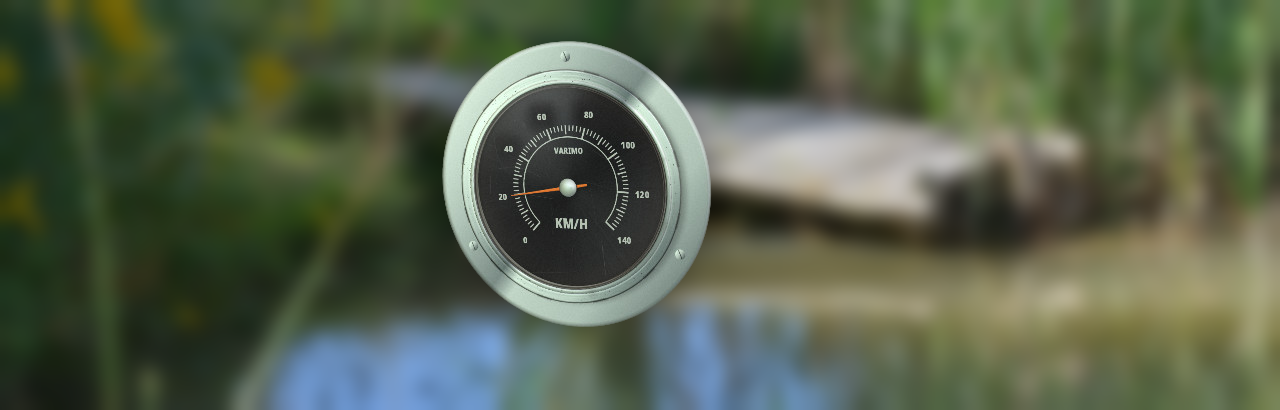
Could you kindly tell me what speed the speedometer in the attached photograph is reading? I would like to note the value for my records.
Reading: 20 km/h
